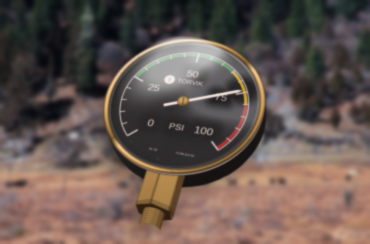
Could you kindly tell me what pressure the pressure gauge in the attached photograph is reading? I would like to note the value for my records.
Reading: 75 psi
